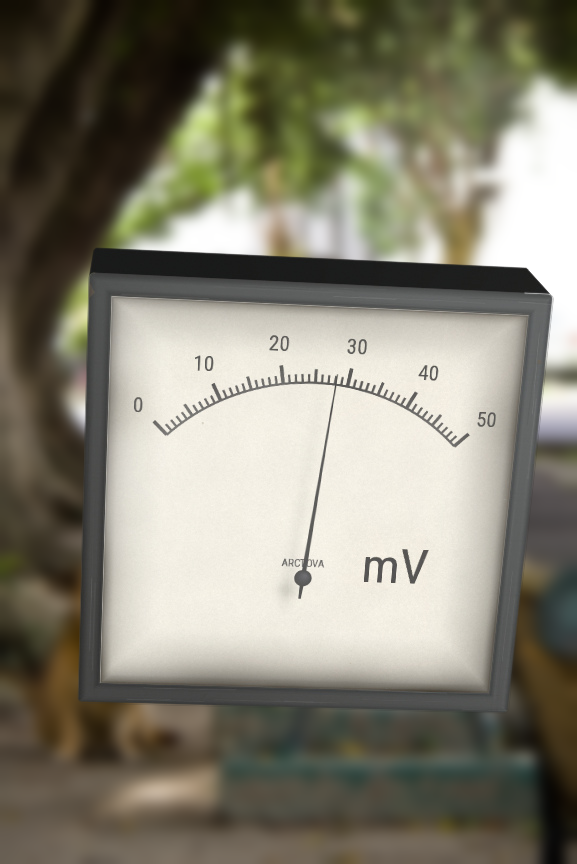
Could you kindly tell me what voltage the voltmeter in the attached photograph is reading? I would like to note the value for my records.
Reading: 28 mV
